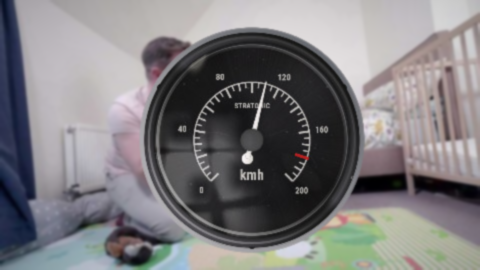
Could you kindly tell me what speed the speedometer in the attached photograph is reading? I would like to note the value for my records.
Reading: 110 km/h
